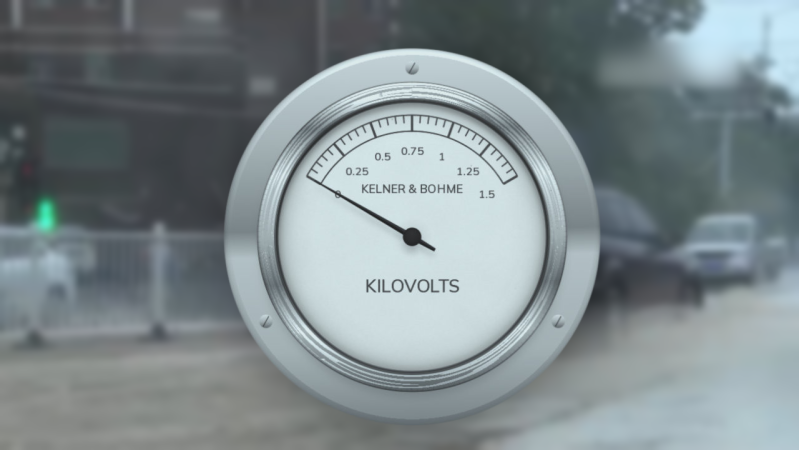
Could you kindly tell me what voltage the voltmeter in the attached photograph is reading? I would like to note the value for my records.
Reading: 0 kV
